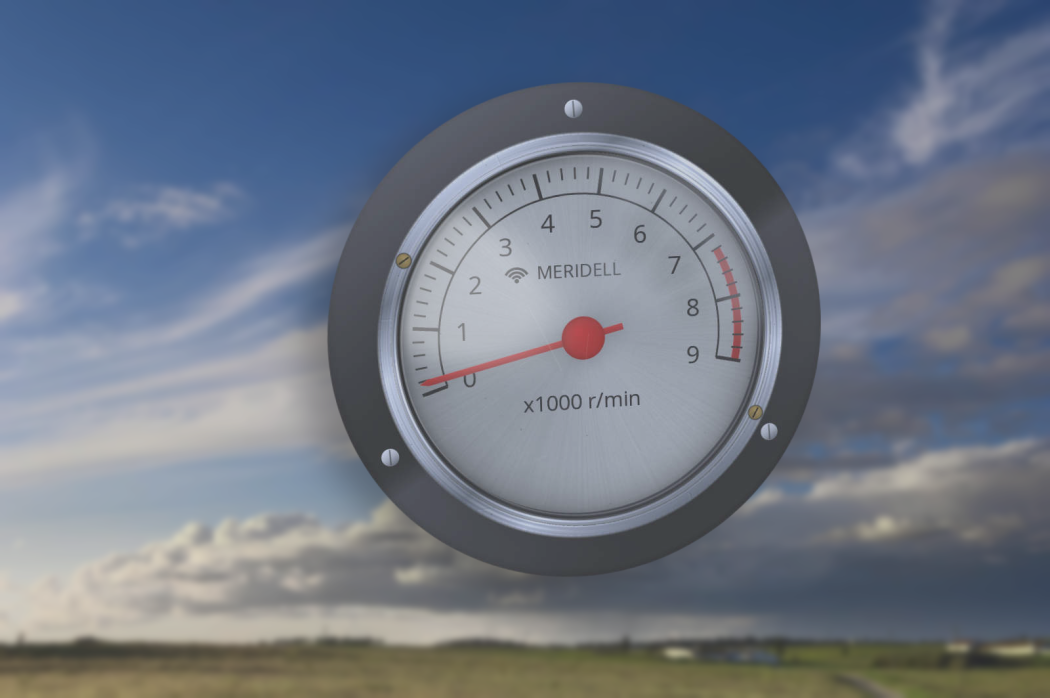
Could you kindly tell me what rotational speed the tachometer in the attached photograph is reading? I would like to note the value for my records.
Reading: 200 rpm
